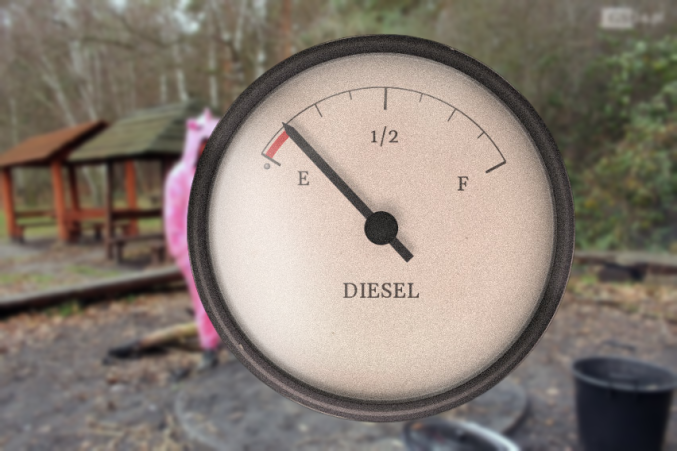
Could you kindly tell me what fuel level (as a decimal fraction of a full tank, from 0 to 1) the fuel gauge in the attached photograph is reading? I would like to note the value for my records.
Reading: 0.125
